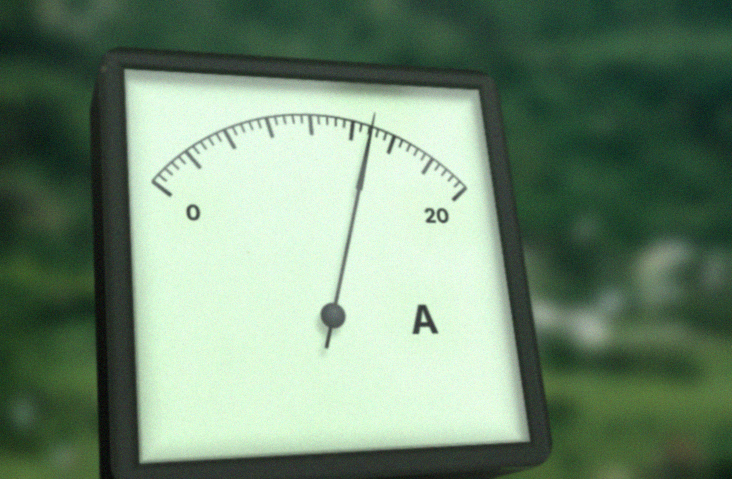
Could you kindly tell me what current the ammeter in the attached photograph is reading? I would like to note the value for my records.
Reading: 13.5 A
